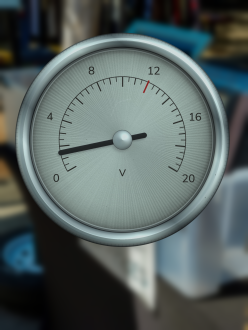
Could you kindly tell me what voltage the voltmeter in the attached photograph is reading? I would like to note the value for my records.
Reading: 1.5 V
